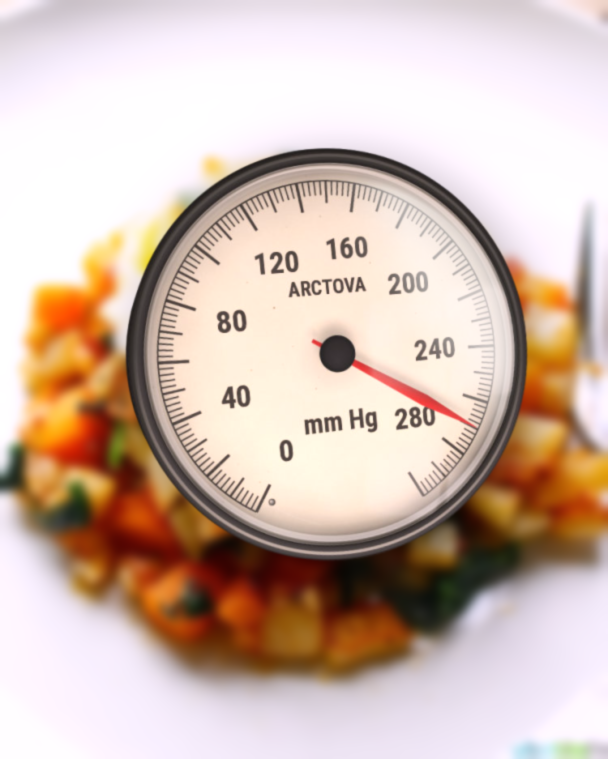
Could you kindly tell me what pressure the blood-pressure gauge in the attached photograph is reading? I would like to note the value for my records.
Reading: 270 mmHg
